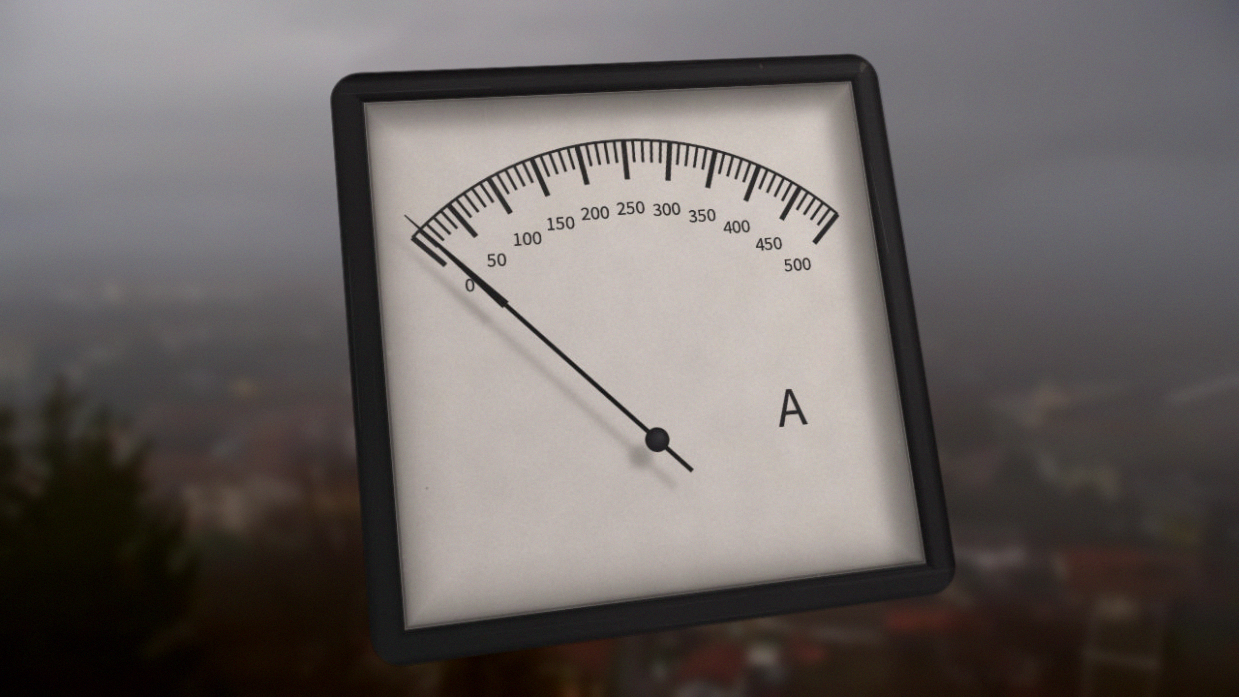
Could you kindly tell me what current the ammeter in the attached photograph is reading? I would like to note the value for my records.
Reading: 10 A
